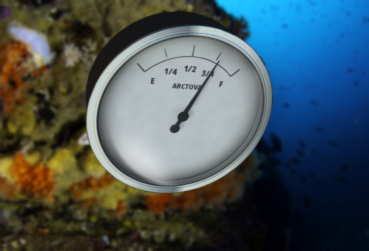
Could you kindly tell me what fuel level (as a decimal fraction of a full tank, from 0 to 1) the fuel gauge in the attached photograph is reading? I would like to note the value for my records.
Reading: 0.75
